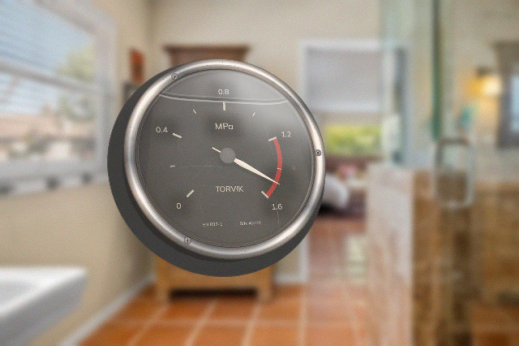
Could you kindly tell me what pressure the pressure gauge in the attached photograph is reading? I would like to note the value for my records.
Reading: 1.5 MPa
